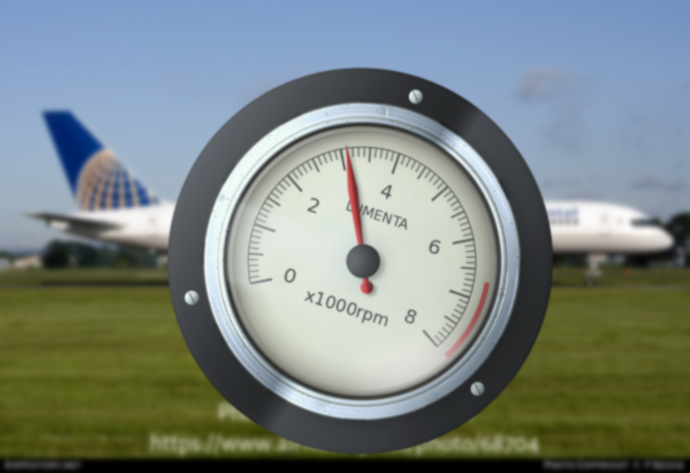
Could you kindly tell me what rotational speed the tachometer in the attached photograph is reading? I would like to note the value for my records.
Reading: 3100 rpm
